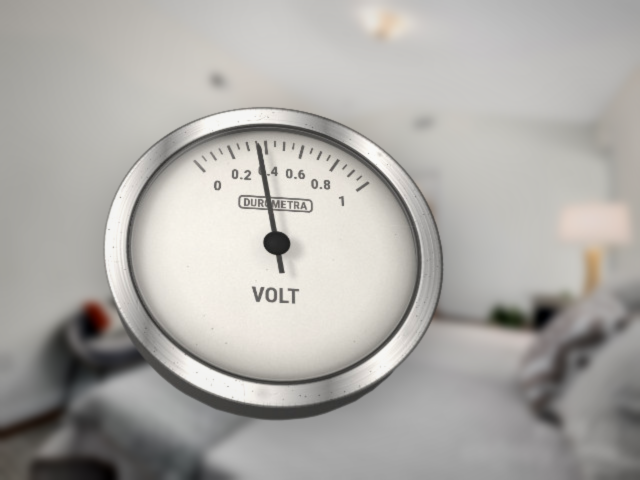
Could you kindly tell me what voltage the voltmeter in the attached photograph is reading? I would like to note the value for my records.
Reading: 0.35 V
